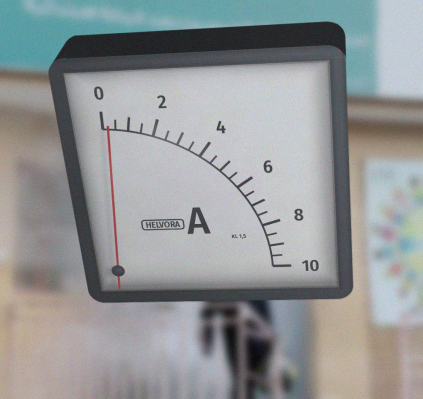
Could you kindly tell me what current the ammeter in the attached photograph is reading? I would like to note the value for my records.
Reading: 0.25 A
